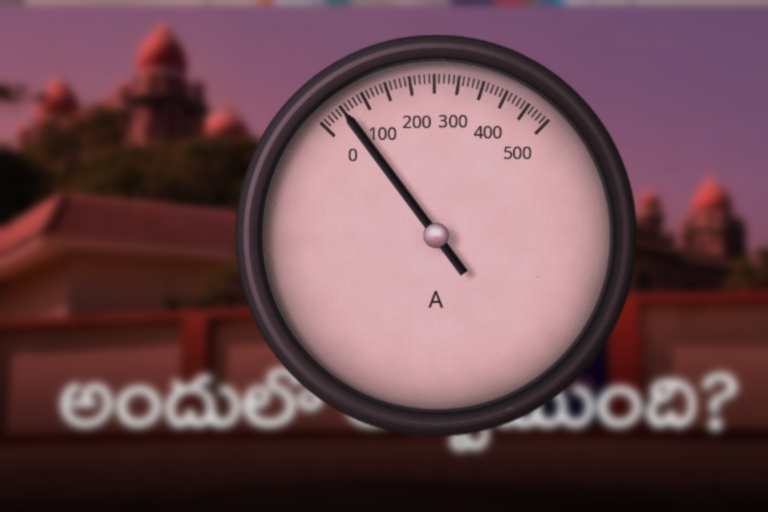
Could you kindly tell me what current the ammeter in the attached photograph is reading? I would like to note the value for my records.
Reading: 50 A
